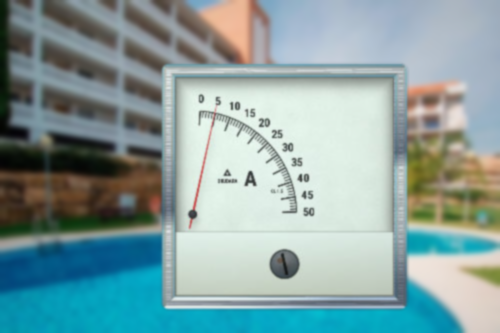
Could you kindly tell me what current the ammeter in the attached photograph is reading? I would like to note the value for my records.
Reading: 5 A
